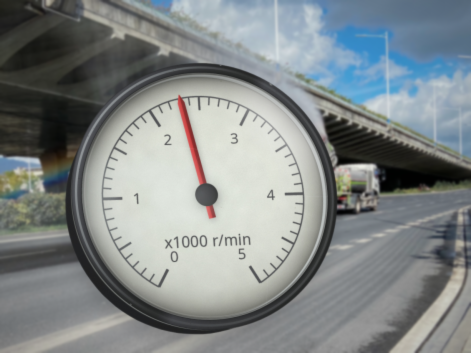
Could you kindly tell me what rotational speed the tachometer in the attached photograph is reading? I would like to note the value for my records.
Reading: 2300 rpm
